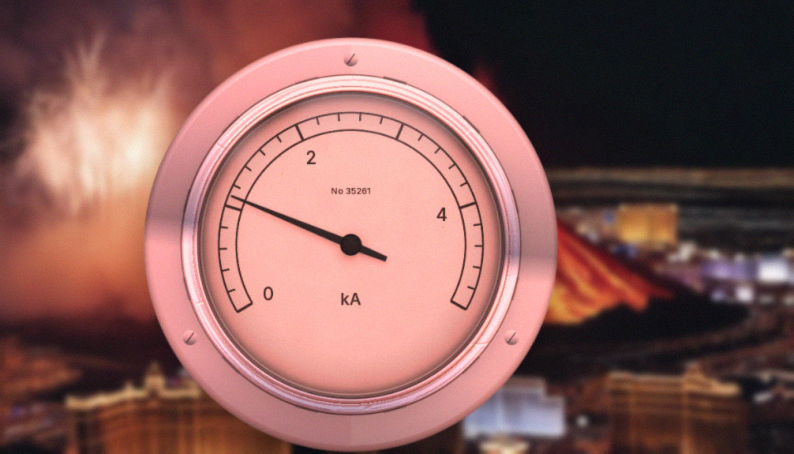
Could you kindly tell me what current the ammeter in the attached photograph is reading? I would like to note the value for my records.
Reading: 1.1 kA
